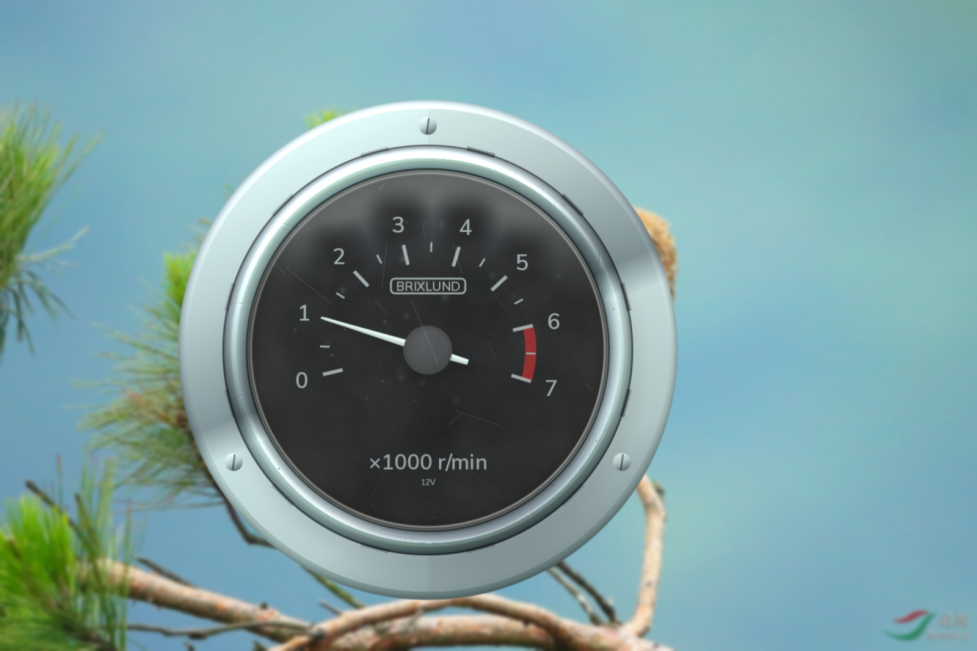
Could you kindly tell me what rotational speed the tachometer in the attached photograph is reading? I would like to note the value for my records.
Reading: 1000 rpm
